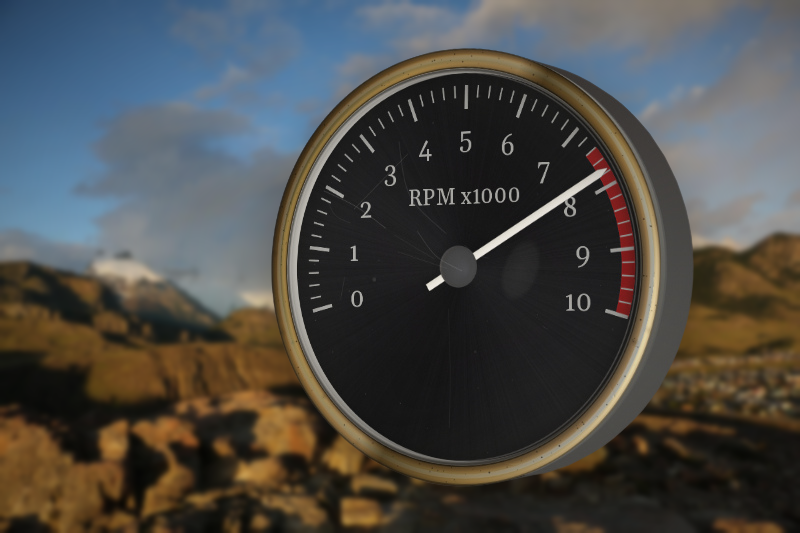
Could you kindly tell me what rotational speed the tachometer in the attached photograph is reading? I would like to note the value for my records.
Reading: 7800 rpm
